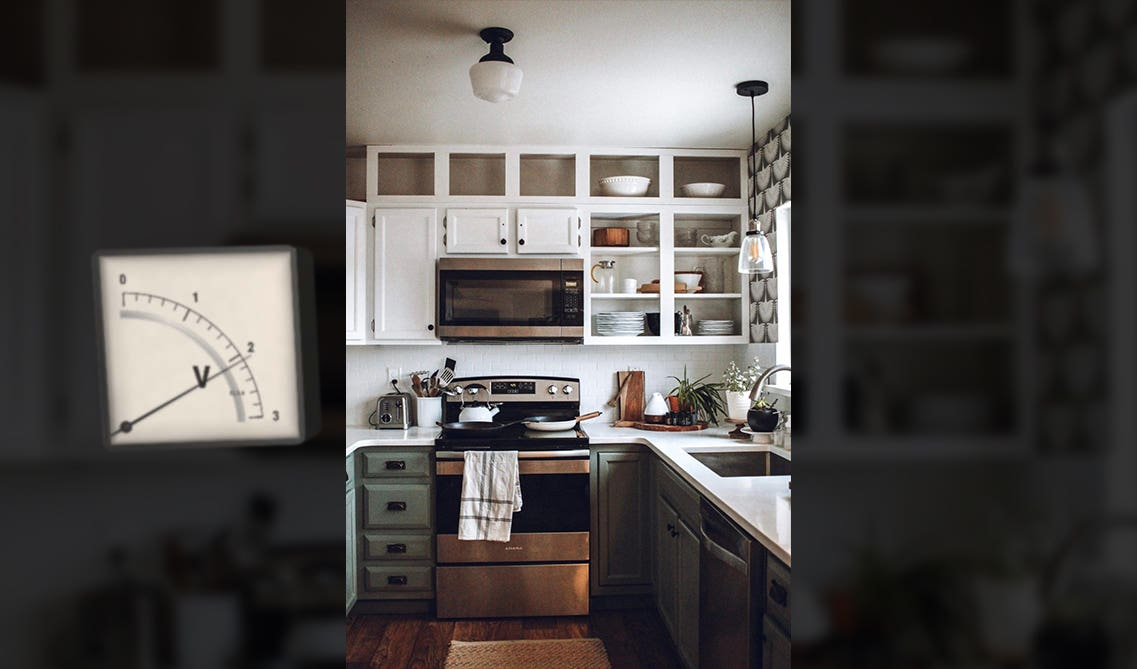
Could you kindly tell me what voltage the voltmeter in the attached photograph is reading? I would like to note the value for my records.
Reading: 2.1 V
